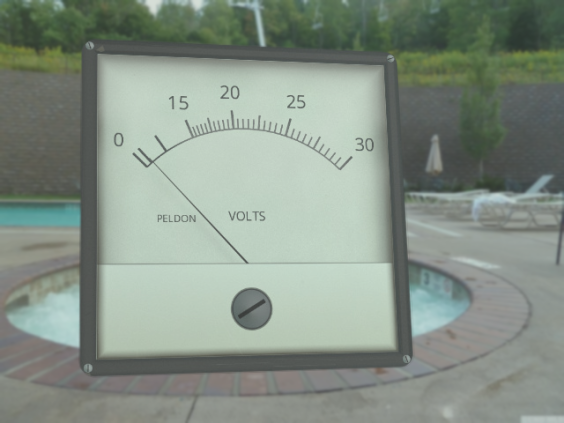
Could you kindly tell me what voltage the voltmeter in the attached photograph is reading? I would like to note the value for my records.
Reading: 5 V
